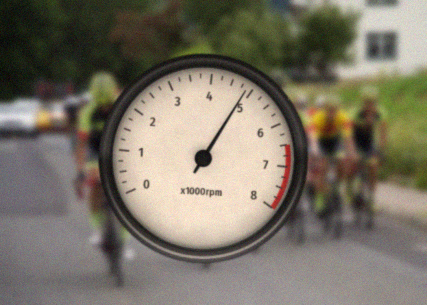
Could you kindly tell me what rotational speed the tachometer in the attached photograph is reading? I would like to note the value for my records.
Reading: 4875 rpm
